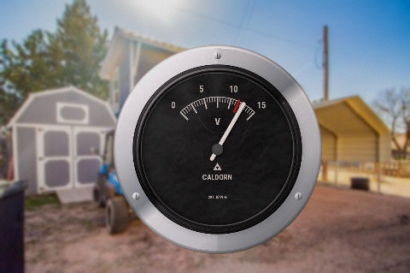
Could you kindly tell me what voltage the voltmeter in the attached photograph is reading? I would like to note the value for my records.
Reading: 12.5 V
